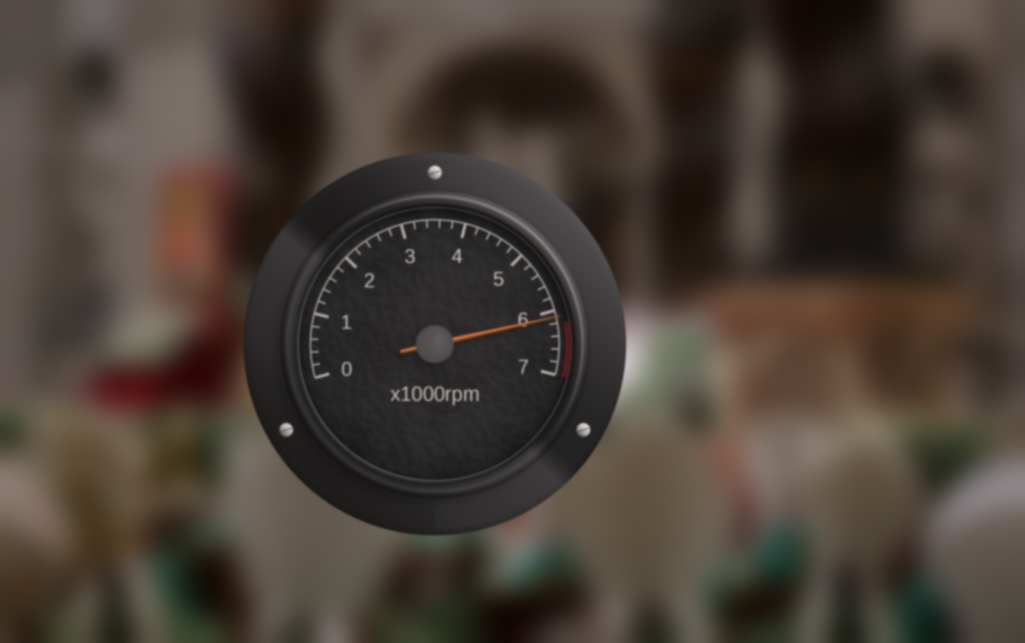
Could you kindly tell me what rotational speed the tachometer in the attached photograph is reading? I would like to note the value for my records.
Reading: 6100 rpm
